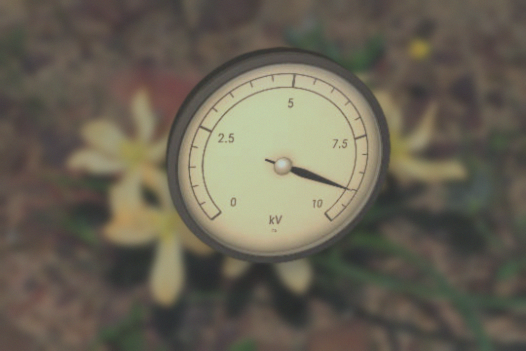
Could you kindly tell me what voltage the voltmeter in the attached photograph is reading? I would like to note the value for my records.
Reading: 9 kV
